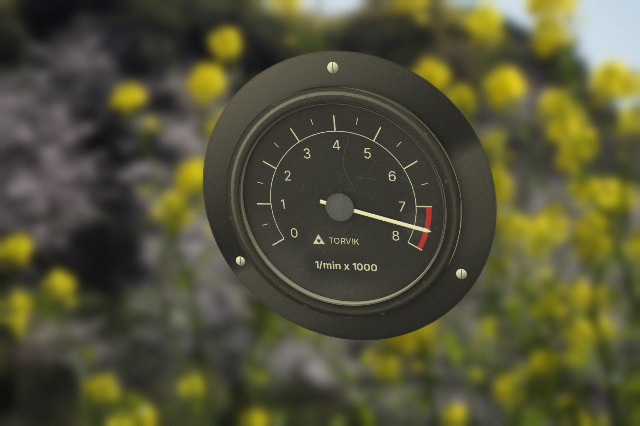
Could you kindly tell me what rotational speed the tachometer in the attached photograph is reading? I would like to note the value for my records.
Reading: 7500 rpm
